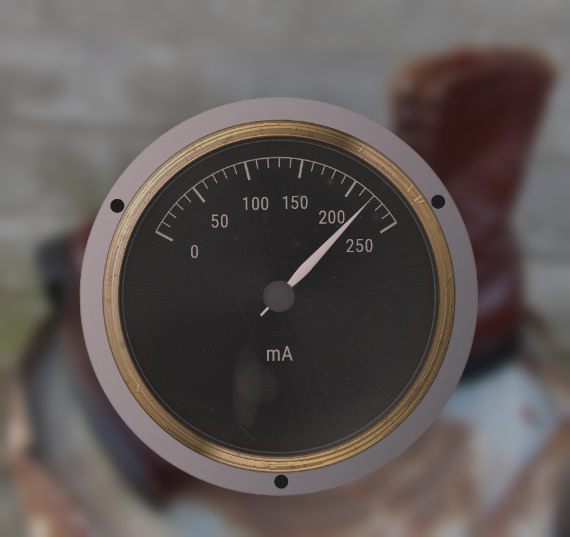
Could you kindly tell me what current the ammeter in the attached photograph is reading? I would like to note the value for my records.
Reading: 220 mA
